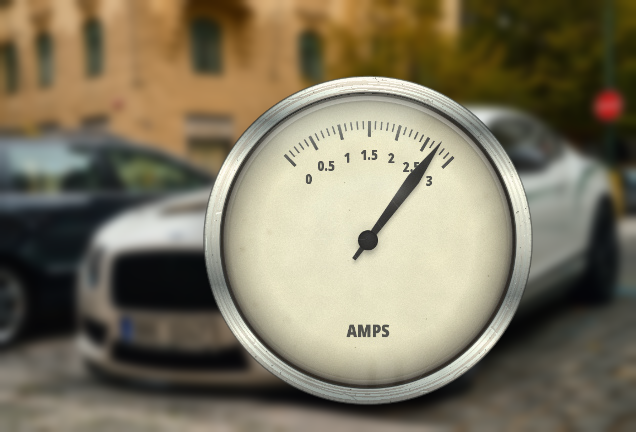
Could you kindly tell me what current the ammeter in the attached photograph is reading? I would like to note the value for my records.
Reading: 2.7 A
